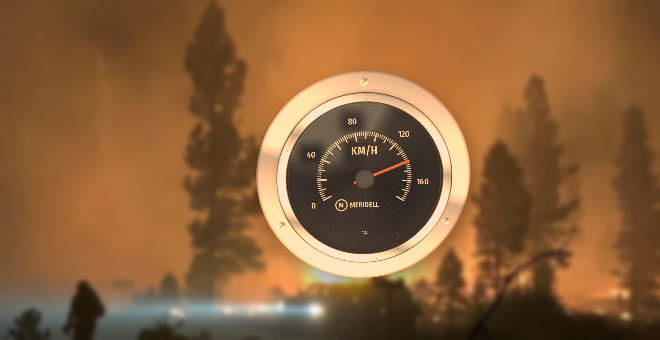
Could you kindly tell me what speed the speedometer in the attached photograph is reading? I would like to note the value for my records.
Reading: 140 km/h
